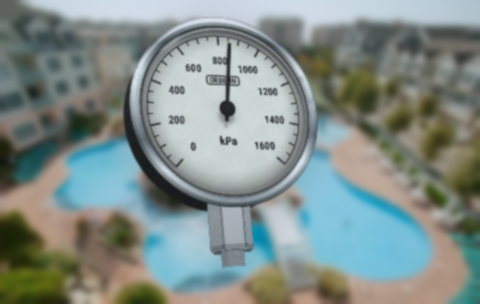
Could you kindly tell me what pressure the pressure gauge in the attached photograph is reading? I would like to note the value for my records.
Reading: 850 kPa
